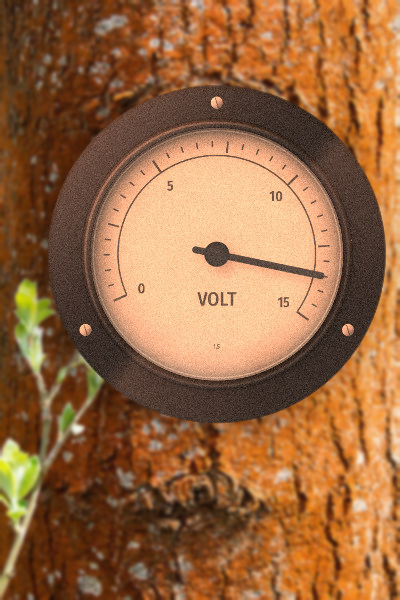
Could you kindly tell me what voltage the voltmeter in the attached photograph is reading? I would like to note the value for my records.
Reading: 13.5 V
